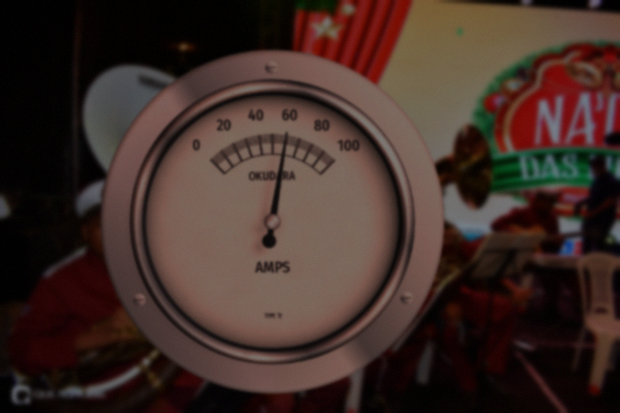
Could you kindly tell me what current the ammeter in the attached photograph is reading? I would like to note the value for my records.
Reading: 60 A
